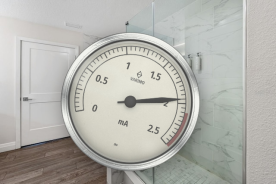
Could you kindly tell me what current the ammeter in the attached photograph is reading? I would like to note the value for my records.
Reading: 1.95 mA
